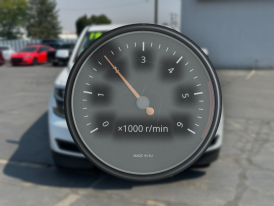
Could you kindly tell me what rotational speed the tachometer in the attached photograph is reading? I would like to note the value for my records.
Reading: 2000 rpm
